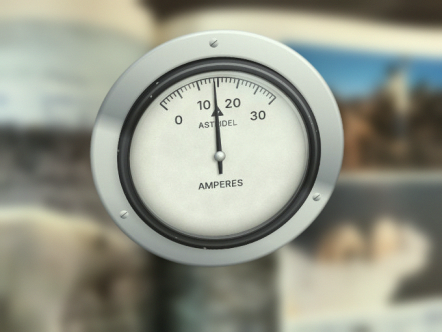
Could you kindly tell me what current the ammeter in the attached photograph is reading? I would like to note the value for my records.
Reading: 14 A
